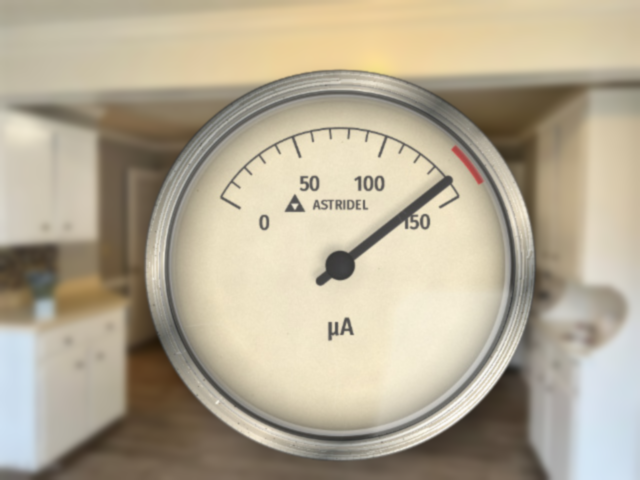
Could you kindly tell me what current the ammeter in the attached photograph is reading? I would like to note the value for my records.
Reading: 140 µA
